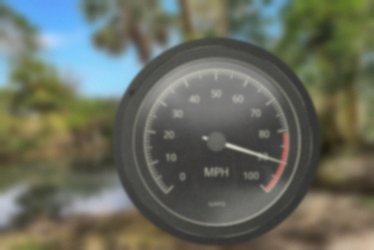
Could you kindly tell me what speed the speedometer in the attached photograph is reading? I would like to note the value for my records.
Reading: 90 mph
